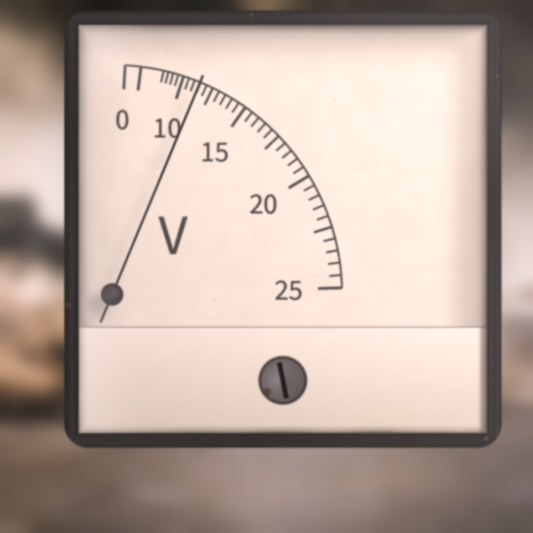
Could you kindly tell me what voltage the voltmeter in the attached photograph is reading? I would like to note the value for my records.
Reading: 11.5 V
